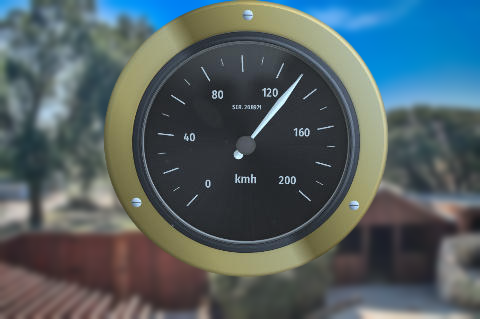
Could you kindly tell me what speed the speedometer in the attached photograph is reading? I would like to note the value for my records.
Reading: 130 km/h
